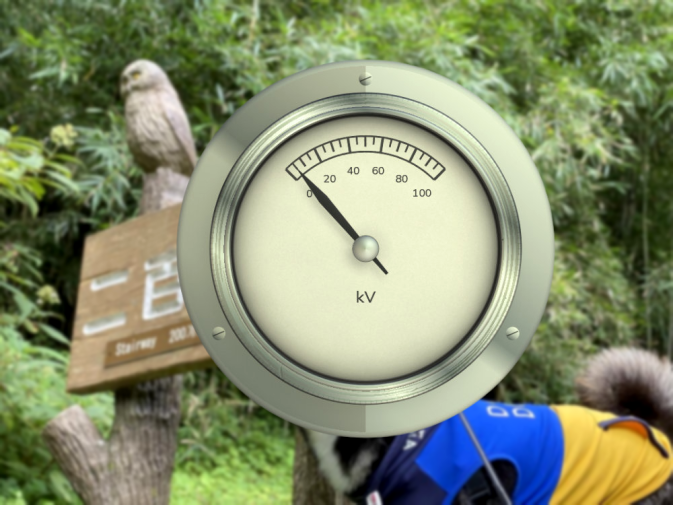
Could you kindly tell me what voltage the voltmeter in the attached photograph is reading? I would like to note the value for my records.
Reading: 5 kV
